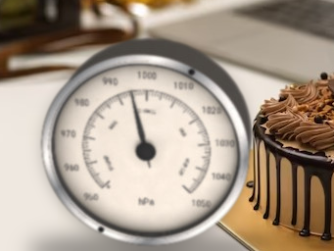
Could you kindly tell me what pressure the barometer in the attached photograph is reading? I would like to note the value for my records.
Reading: 995 hPa
